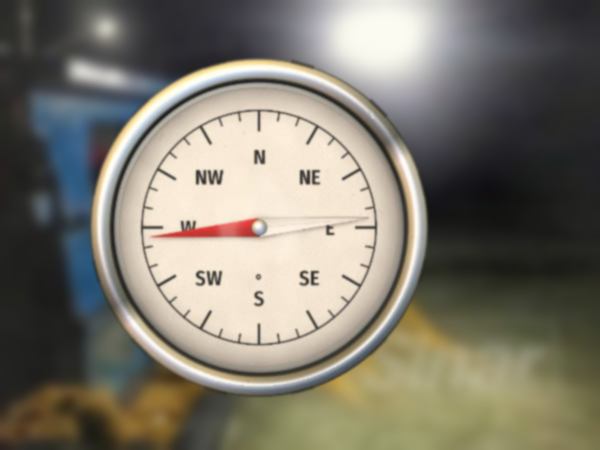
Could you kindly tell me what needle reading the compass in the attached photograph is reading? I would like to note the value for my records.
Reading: 265 °
